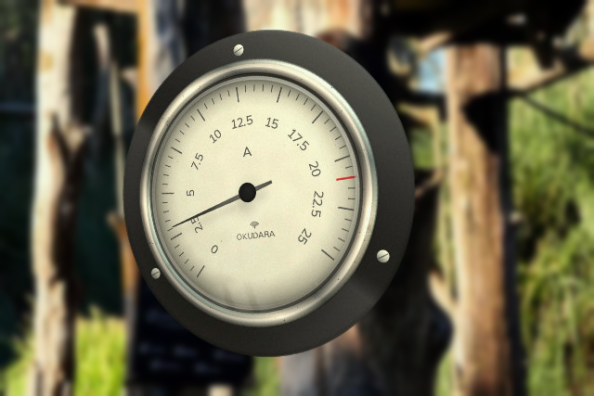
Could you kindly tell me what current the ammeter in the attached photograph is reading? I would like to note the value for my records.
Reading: 3 A
